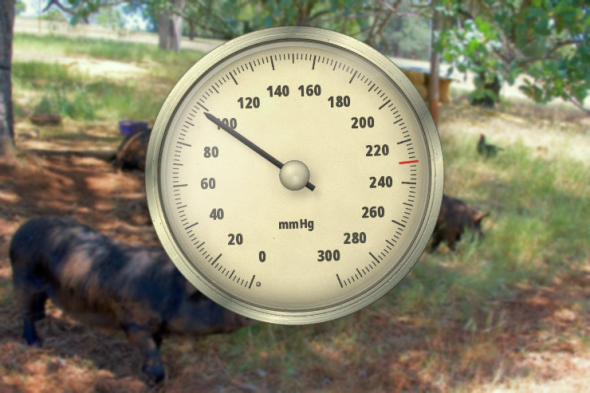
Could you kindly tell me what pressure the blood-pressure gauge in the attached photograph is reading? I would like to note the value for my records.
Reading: 98 mmHg
